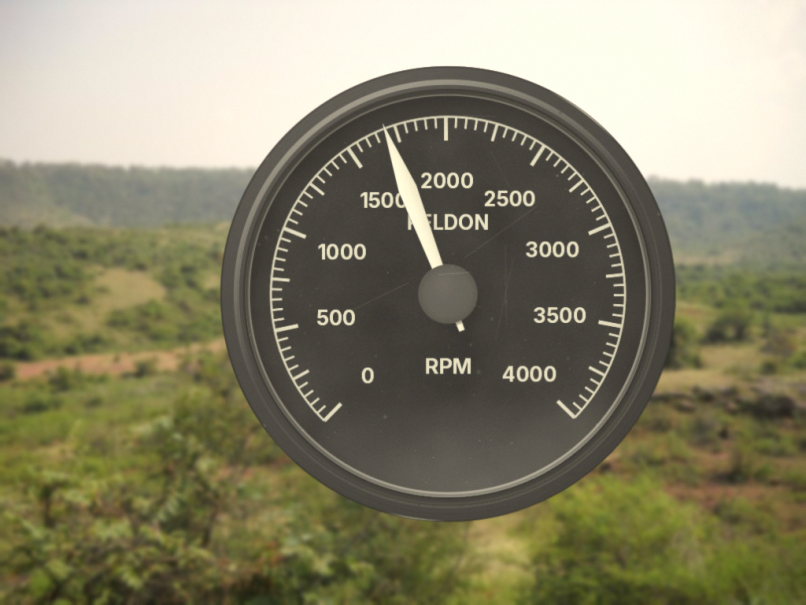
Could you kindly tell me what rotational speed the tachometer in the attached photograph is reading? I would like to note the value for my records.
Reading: 1700 rpm
